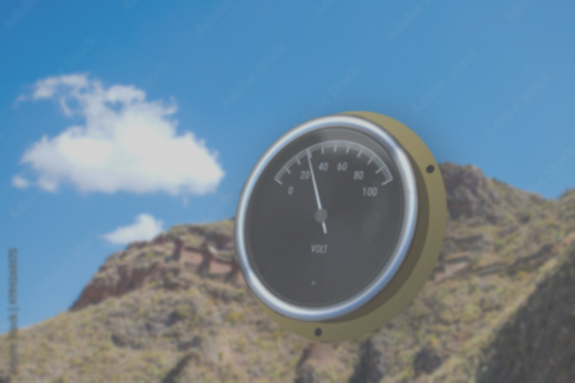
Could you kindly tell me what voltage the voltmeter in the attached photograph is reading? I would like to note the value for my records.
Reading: 30 V
